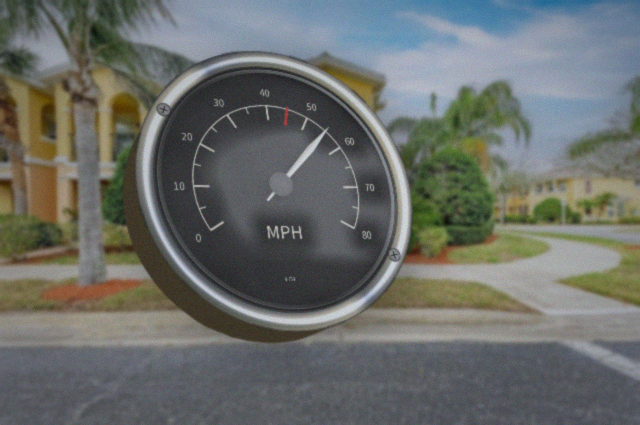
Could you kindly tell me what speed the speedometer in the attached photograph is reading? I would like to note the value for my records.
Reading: 55 mph
